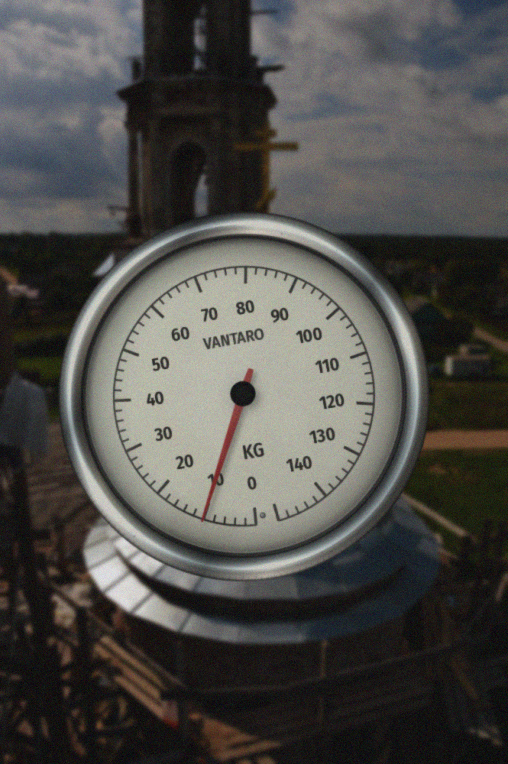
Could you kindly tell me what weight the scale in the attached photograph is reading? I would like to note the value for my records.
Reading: 10 kg
